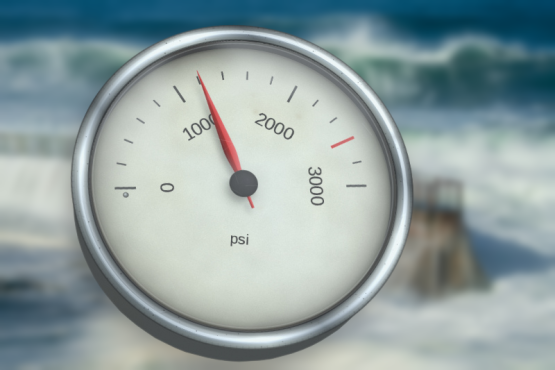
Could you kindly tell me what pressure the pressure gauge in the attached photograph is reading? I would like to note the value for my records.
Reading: 1200 psi
